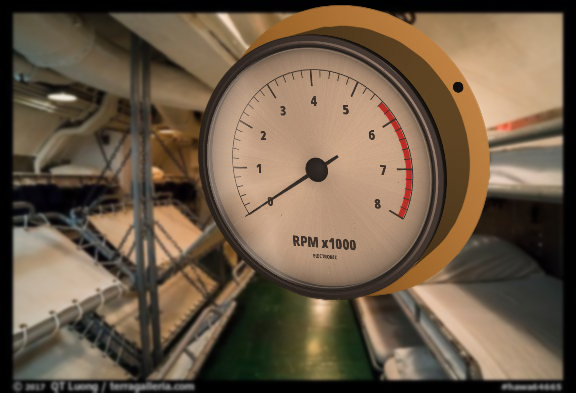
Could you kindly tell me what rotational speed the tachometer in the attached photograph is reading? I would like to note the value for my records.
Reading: 0 rpm
